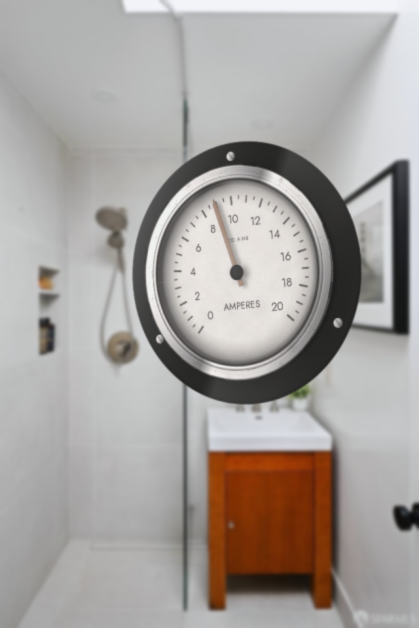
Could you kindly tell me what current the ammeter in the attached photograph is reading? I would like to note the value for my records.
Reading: 9 A
